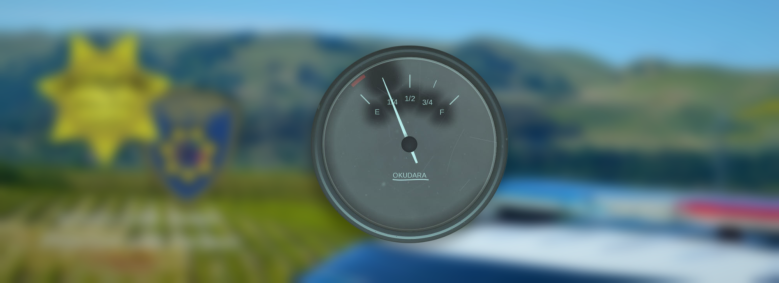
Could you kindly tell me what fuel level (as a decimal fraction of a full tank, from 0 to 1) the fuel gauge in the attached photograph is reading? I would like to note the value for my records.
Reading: 0.25
